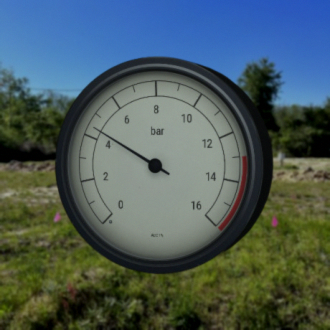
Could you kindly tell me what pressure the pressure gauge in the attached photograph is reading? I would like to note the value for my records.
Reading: 4.5 bar
